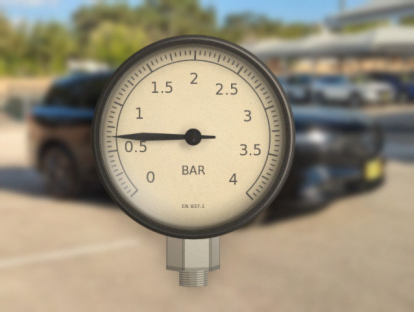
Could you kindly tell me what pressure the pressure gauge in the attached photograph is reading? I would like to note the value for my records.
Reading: 0.65 bar
